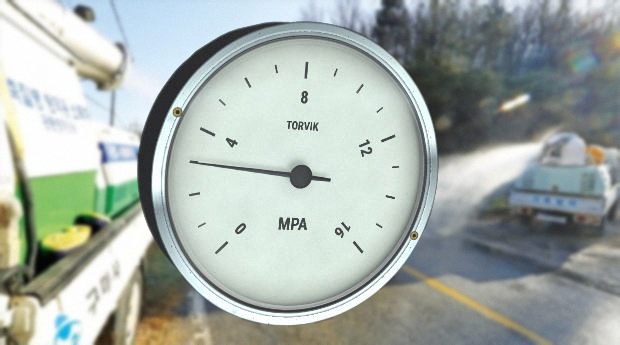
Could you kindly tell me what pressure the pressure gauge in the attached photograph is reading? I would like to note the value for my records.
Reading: 3 MPa
